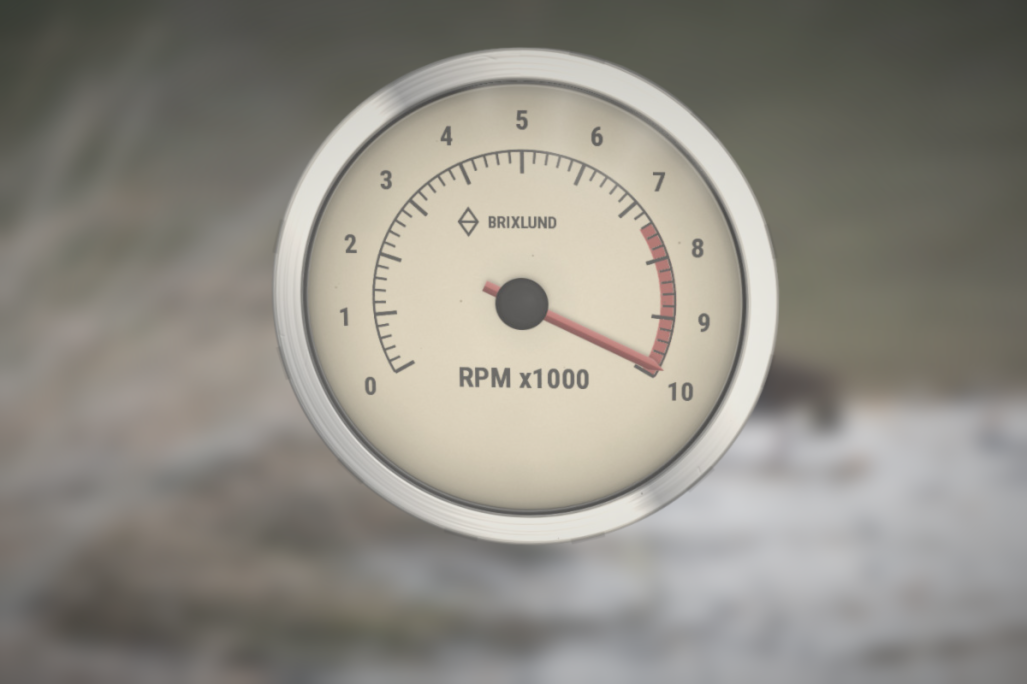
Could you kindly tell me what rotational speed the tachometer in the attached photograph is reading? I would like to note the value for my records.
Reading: 9800 rpm
